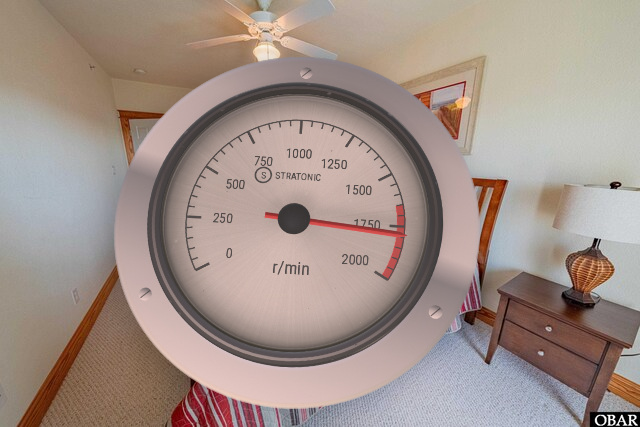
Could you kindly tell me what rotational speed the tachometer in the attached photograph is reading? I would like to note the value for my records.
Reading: 1800 rpm
